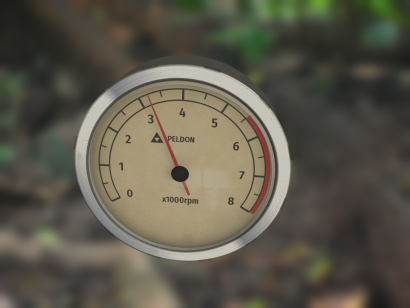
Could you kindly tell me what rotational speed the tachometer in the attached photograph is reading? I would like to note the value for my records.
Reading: 3250 rpm
